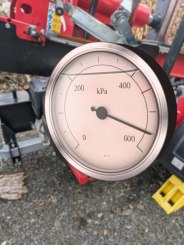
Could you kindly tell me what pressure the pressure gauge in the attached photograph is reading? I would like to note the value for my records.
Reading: 550 kPa
